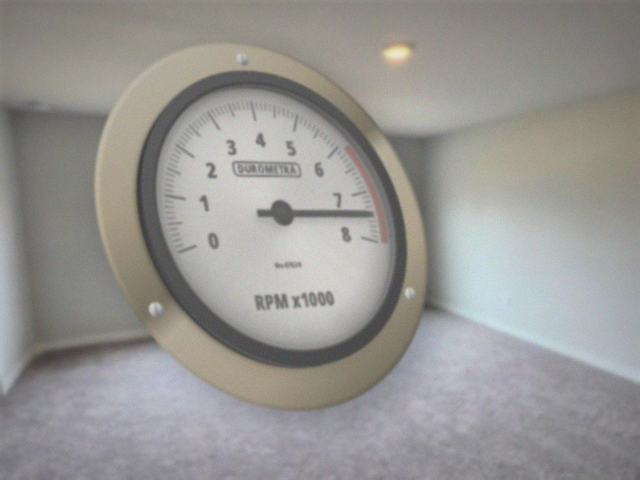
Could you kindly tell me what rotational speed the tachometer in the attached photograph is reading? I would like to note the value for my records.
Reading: 7500 rpm
